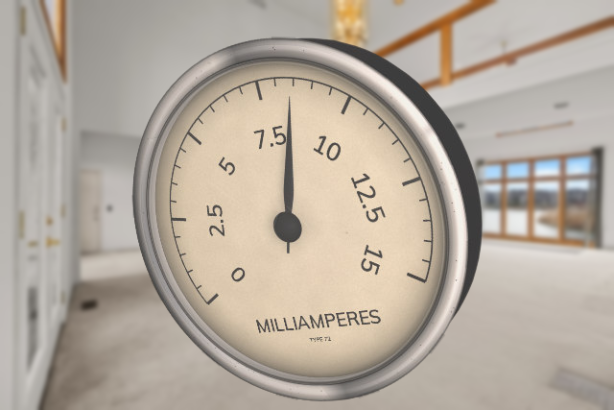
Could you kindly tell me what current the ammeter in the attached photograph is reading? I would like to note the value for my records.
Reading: 8.5 mA
